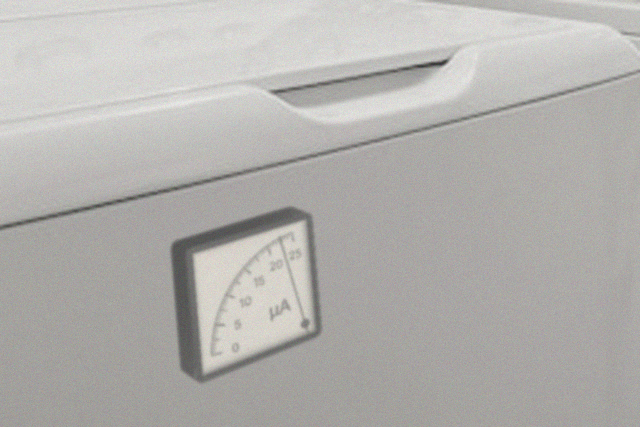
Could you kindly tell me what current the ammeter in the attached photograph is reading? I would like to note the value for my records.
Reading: 22.5 µA
